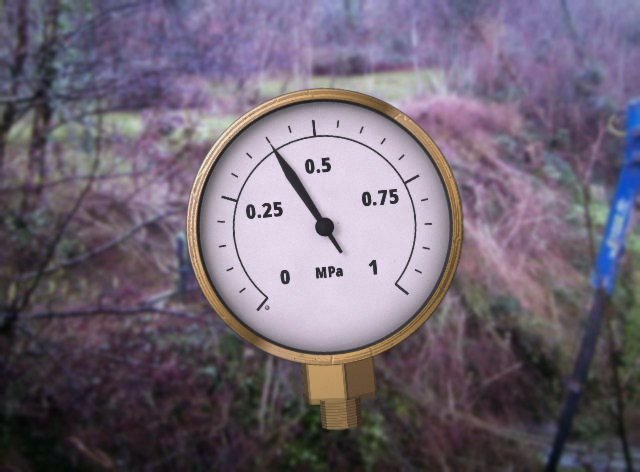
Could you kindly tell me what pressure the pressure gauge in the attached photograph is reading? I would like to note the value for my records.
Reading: 0.4 MPa
